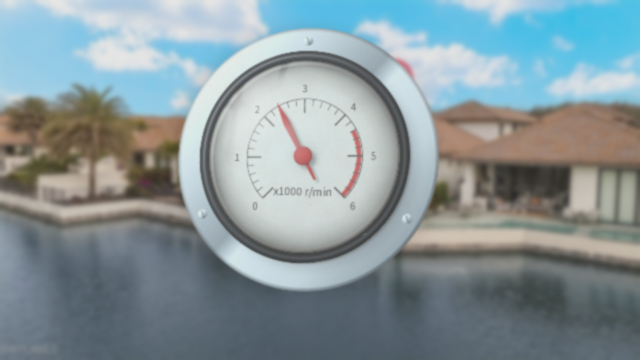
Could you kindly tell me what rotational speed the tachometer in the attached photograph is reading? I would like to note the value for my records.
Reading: 2400 rpm
